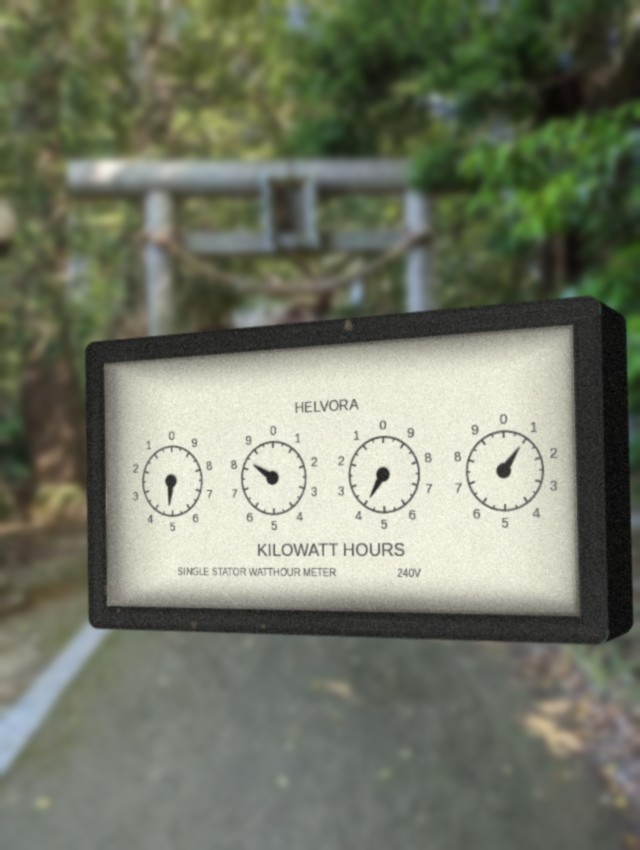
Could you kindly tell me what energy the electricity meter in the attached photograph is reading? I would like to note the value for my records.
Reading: 4841 kWh
